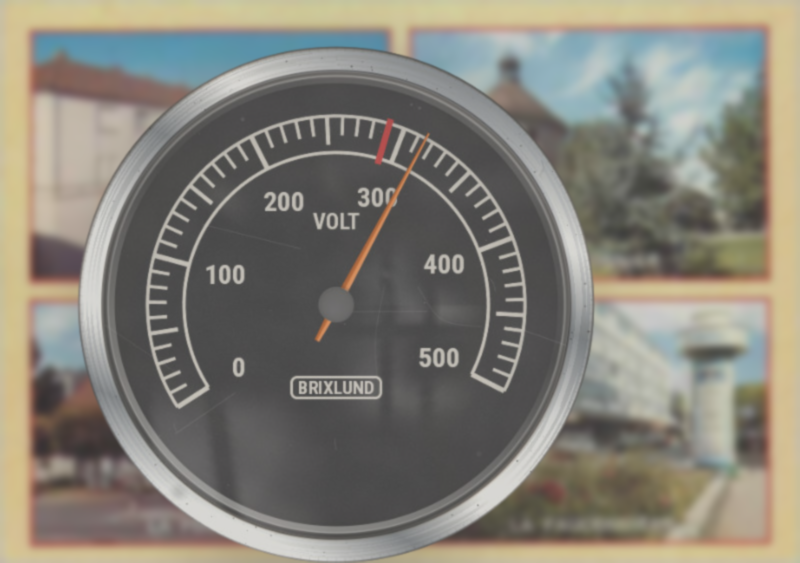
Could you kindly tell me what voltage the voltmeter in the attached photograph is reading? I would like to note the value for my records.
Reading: 315 V
